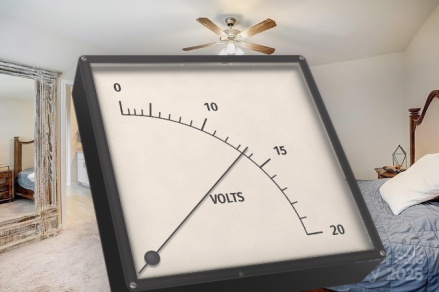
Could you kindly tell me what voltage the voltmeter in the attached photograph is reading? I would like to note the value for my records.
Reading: 13.5 V
